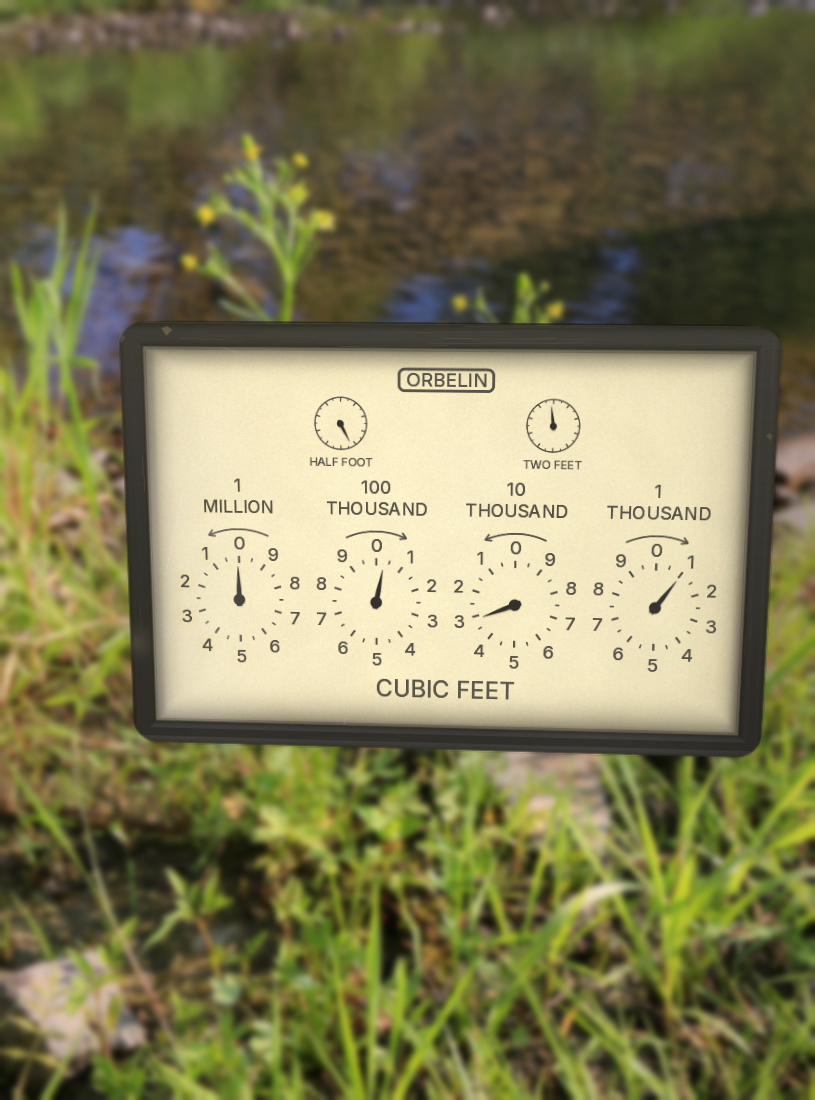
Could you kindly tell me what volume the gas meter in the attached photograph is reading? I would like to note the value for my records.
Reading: 3100 ft³
